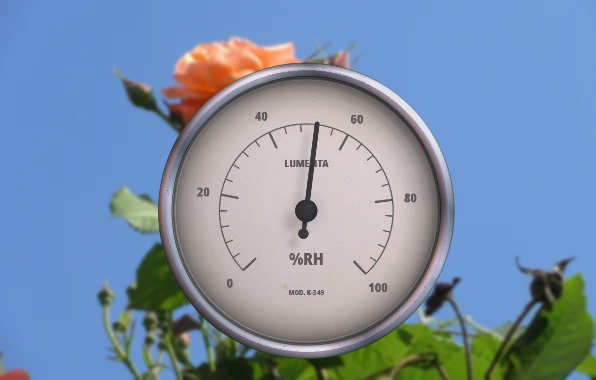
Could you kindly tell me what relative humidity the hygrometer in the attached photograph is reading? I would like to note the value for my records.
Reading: 52 %
